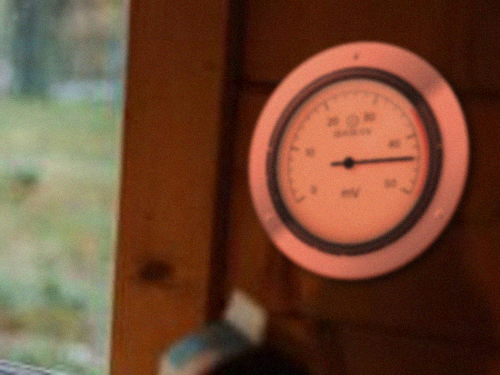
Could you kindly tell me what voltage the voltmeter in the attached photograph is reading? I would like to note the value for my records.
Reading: 44 mV
